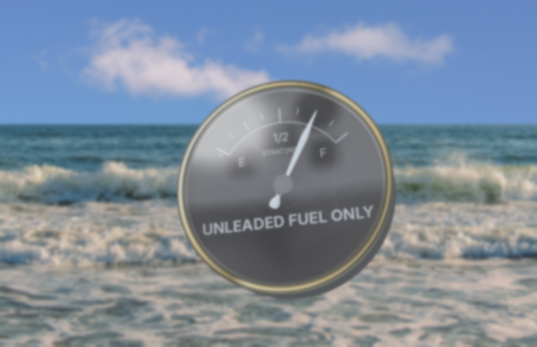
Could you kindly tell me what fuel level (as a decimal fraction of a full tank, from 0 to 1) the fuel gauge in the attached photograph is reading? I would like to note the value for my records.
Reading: 0.75
